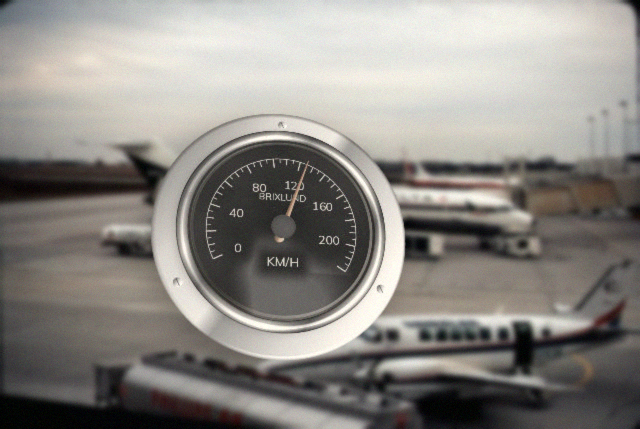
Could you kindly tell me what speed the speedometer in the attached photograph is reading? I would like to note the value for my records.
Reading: 125 km/h
